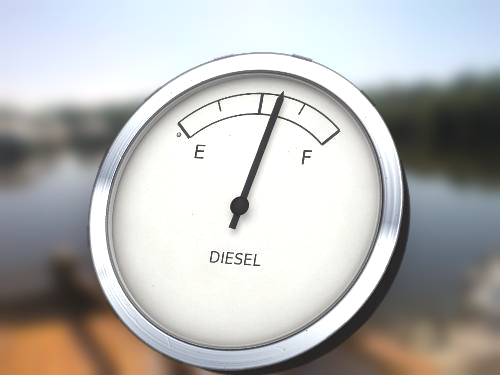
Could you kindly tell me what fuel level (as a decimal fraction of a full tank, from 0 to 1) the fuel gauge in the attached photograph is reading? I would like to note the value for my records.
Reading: 0.625
